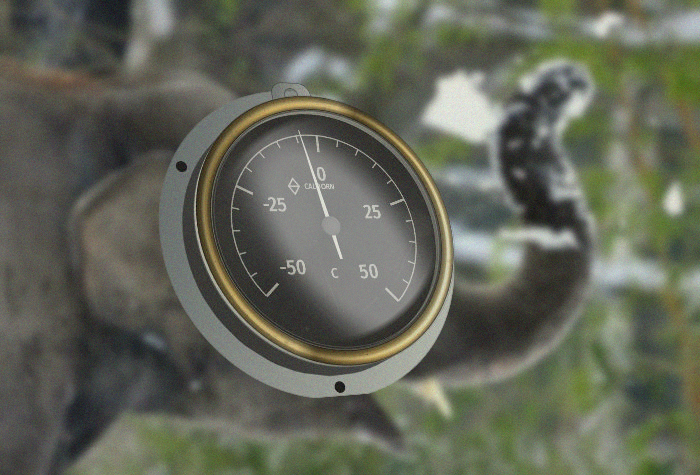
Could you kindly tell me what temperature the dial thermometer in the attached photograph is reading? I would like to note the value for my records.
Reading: -5 °C
